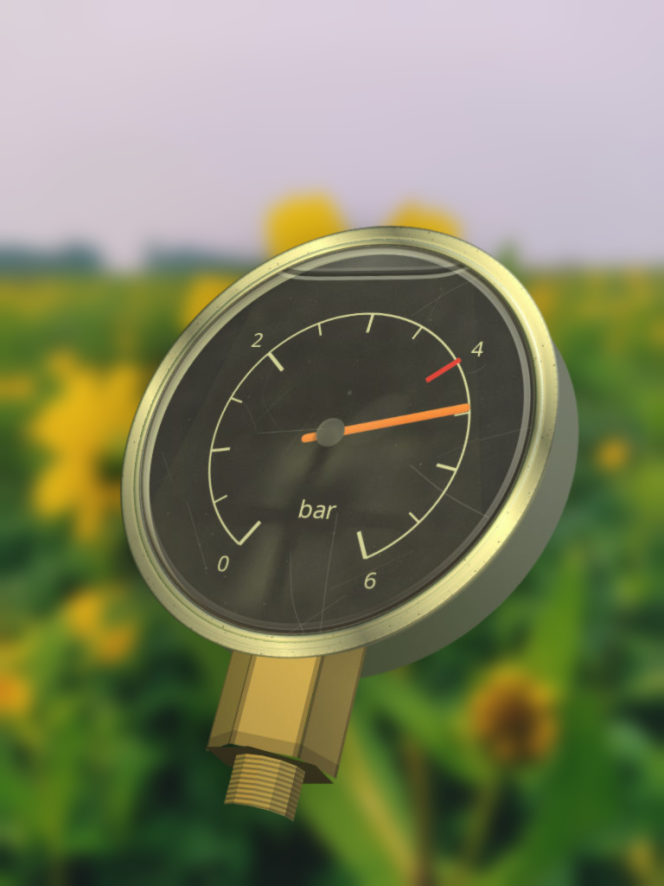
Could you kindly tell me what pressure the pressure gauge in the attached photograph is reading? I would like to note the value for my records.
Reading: 4.5 bar
